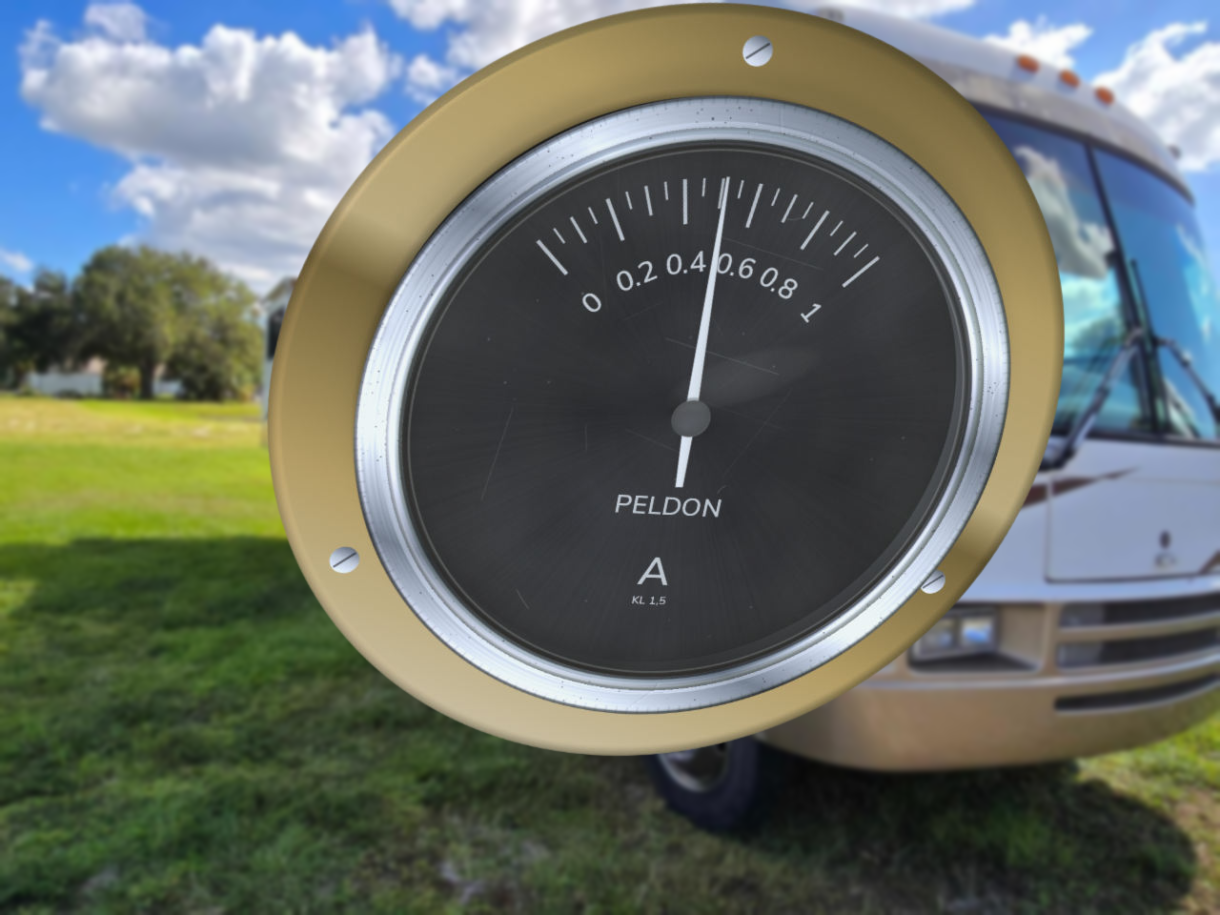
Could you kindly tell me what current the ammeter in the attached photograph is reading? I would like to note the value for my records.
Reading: 0.5 A
